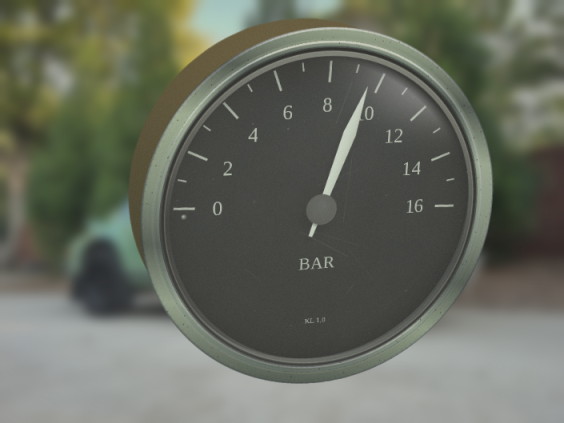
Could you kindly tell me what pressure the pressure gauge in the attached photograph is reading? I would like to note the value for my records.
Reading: 9.5 bar
